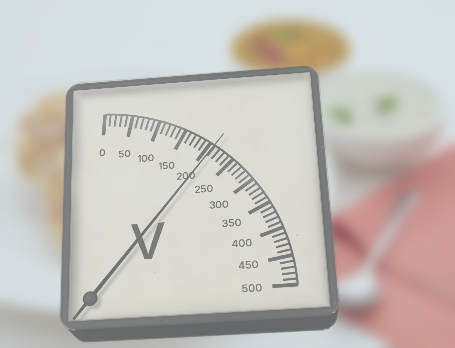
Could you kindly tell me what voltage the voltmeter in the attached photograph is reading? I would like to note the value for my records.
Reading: 210 V
